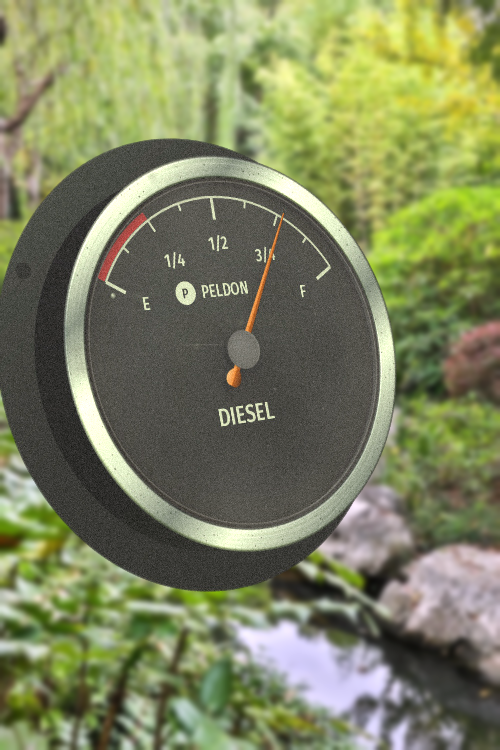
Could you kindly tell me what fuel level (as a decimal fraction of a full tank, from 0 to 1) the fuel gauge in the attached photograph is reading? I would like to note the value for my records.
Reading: 0.75
